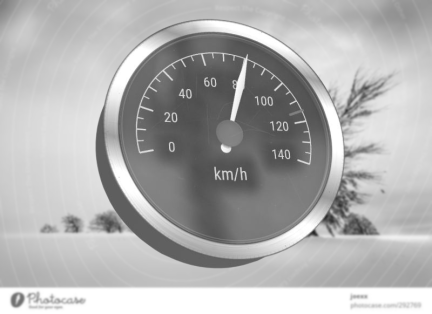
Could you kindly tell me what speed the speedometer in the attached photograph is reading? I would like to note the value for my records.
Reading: 80 km/h
